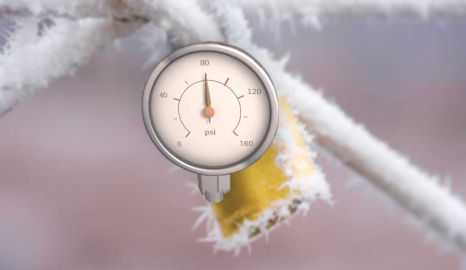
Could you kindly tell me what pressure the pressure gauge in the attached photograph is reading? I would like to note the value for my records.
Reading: 80 psi
